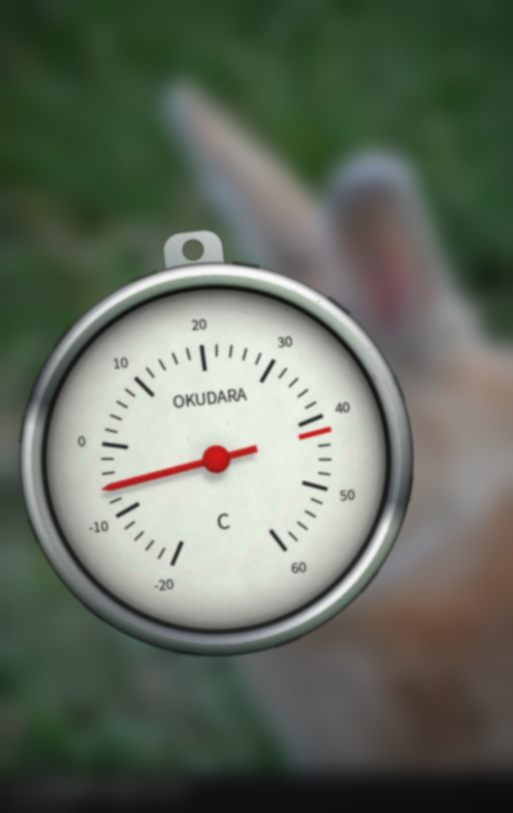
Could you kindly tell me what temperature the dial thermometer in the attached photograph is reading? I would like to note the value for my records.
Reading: -6 °C
